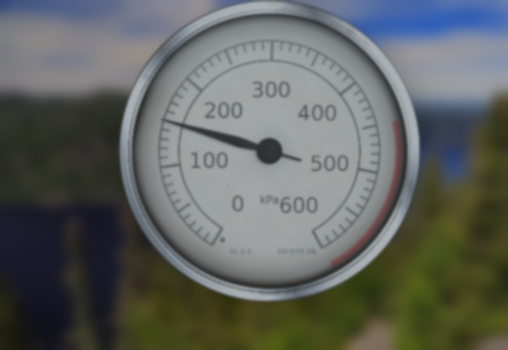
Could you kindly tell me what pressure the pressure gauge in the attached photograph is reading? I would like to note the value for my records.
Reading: 150 kPa
